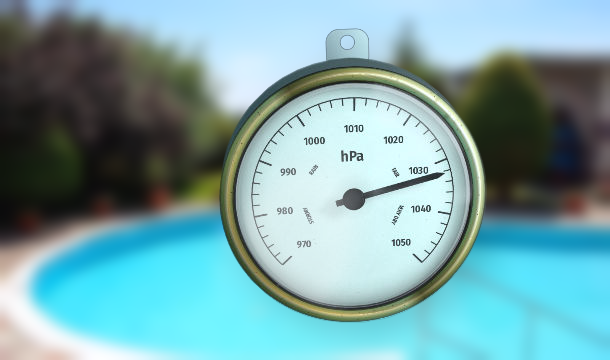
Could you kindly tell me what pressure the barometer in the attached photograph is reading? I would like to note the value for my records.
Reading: 1032 hPa
